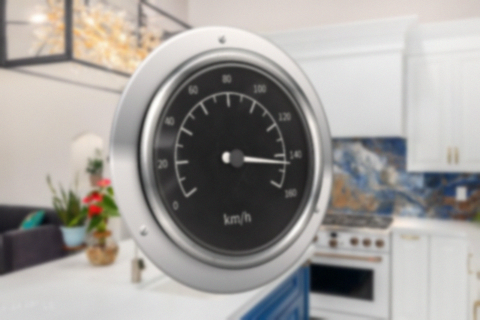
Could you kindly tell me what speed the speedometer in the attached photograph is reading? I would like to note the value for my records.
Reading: 145 km/h
